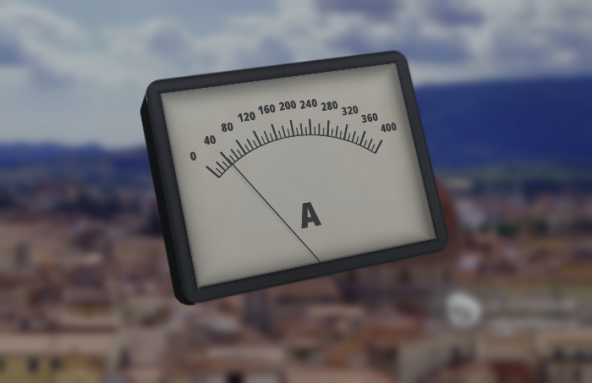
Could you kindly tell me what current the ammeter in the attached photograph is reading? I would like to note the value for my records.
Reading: 40 A
